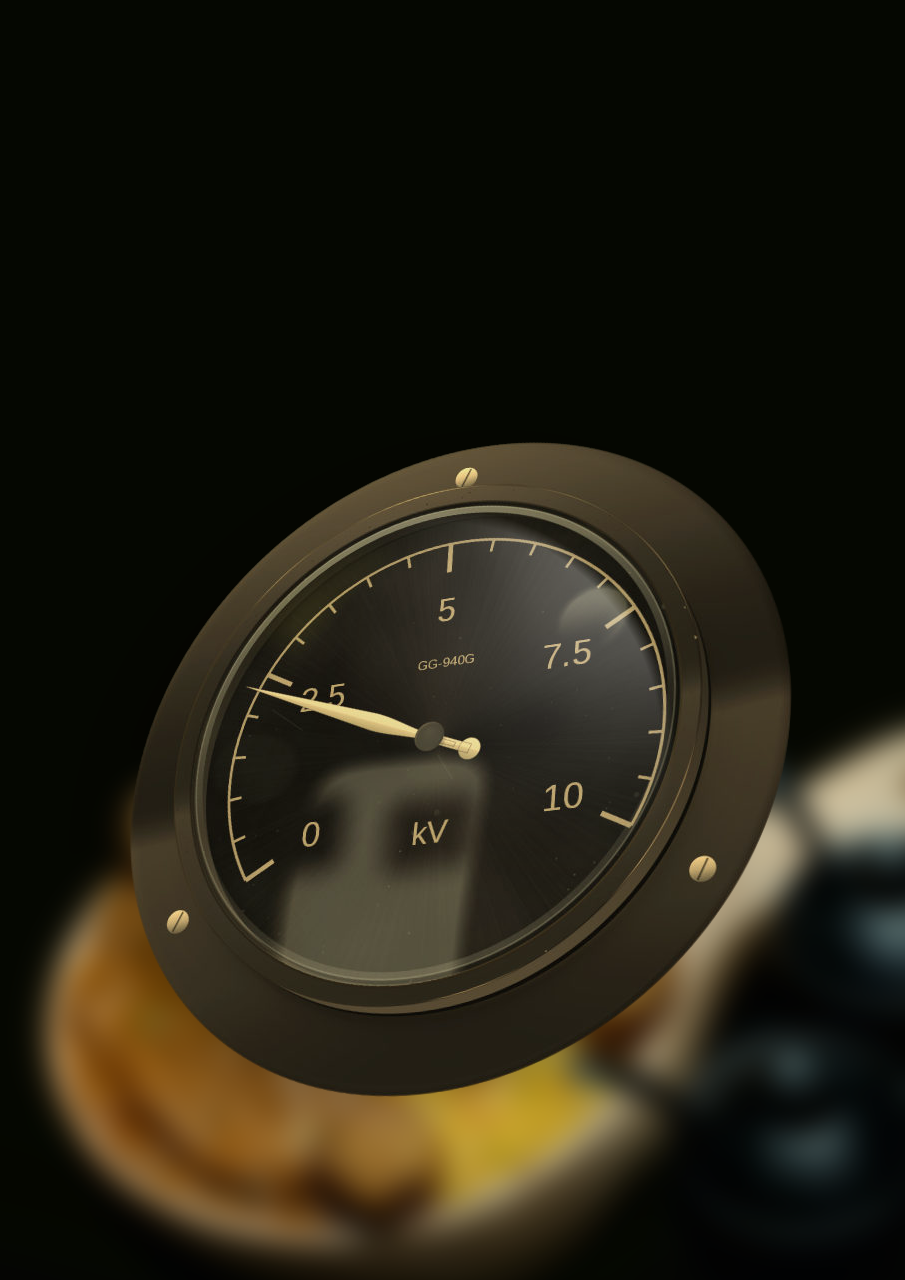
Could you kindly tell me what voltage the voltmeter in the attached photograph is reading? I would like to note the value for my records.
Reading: 2.25 kV
